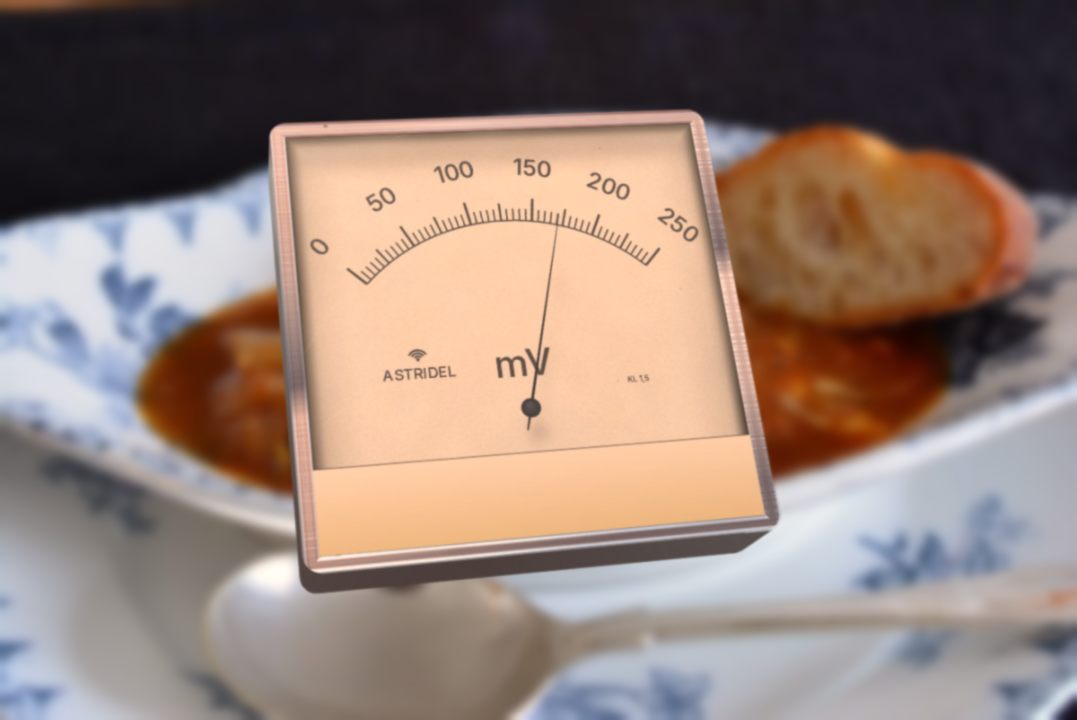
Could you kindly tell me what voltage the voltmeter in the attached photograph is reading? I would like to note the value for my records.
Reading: 170 mV
